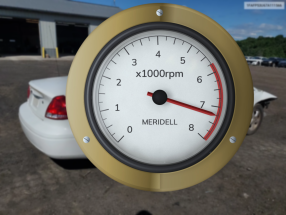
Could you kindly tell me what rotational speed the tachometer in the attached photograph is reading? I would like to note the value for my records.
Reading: 7250 rpm
